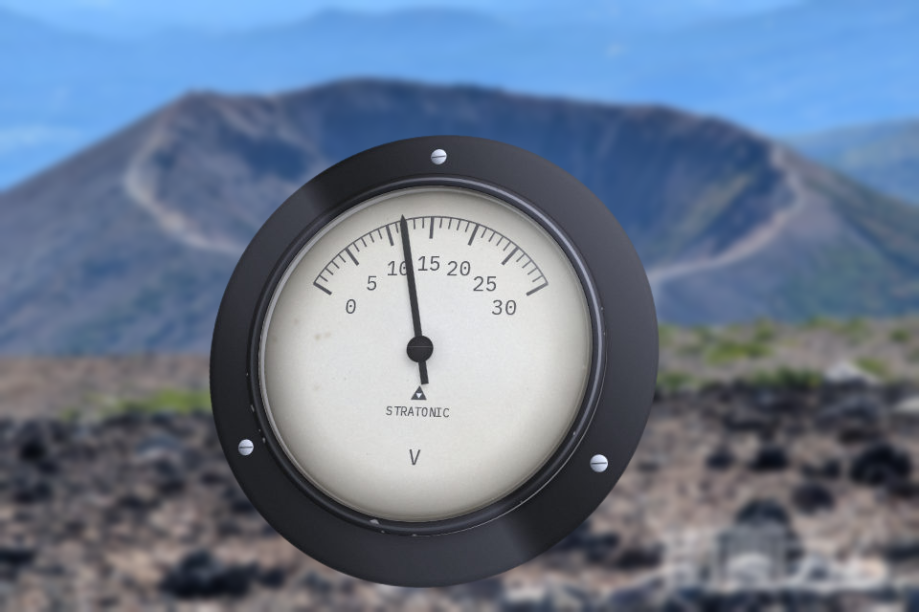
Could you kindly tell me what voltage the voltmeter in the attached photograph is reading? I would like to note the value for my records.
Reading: 12 V
